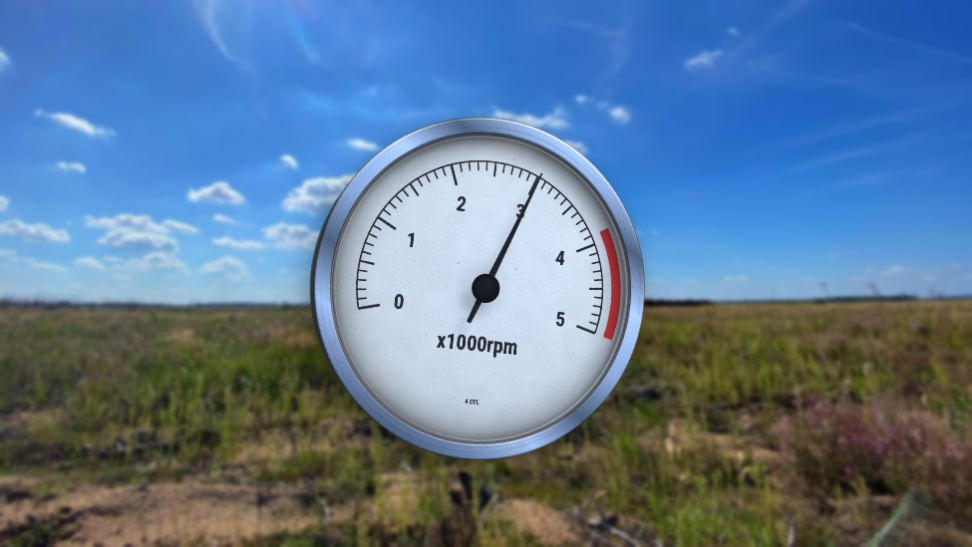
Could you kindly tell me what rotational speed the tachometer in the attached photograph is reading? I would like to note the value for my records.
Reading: 3000 rpm
